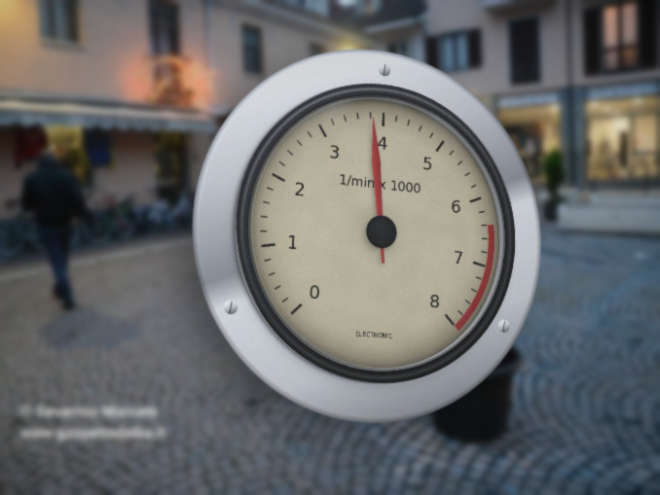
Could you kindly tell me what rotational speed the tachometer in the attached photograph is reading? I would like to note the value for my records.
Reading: 3800 rpm
